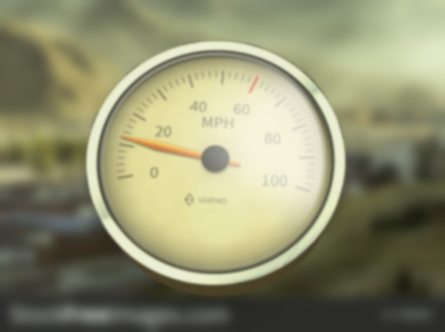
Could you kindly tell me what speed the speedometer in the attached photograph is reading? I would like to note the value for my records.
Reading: 12 mph
